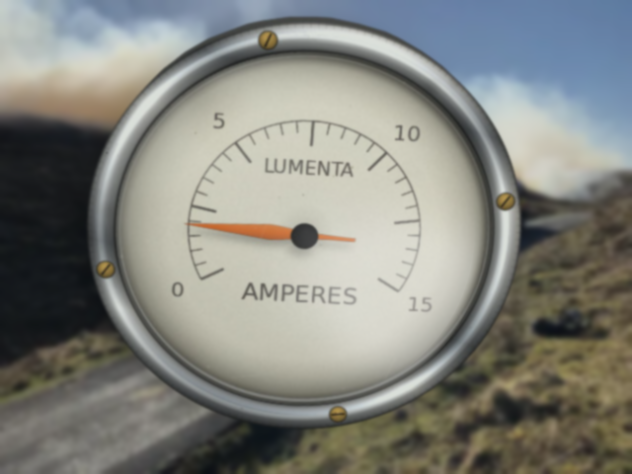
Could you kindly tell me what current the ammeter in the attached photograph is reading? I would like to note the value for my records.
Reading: 2 A
